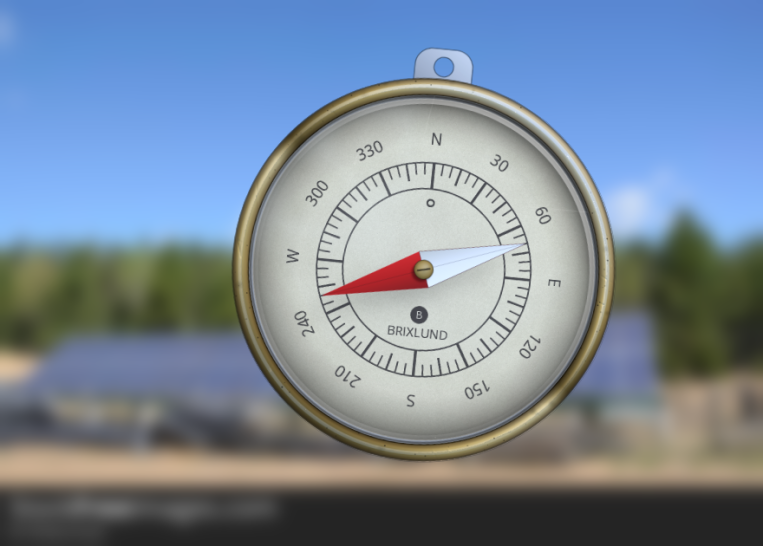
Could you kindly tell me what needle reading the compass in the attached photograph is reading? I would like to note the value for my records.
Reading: 250 °
